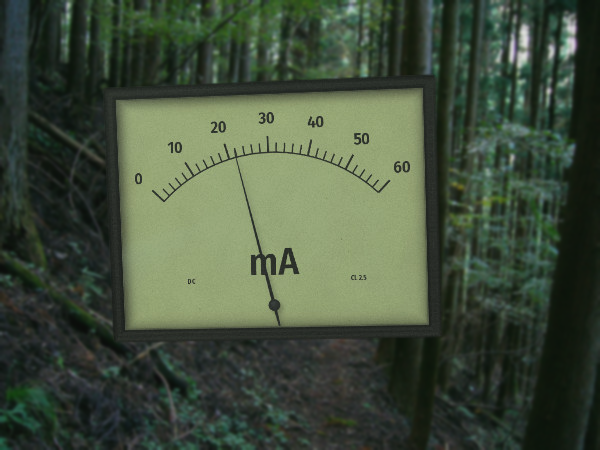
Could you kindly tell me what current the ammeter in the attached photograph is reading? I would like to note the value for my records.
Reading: 22 mA
